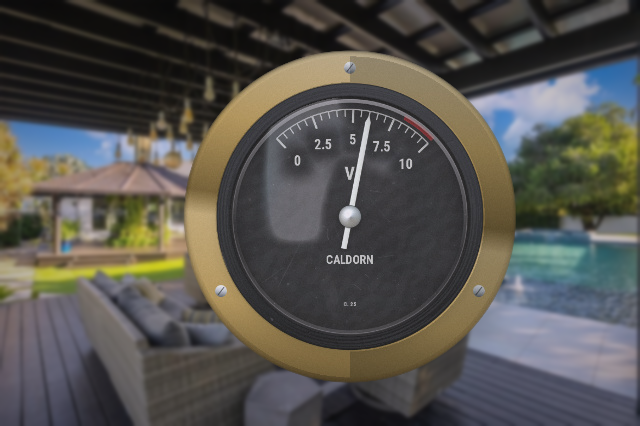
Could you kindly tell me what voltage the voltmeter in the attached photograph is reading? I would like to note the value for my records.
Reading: 6 V
